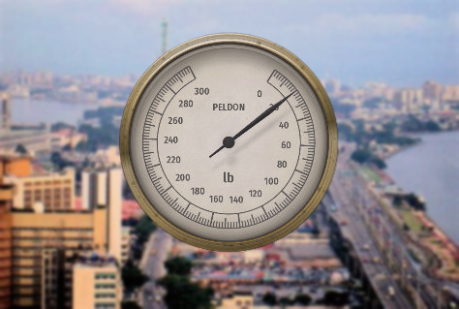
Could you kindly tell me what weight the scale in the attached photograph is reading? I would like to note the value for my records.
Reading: 20 lb
